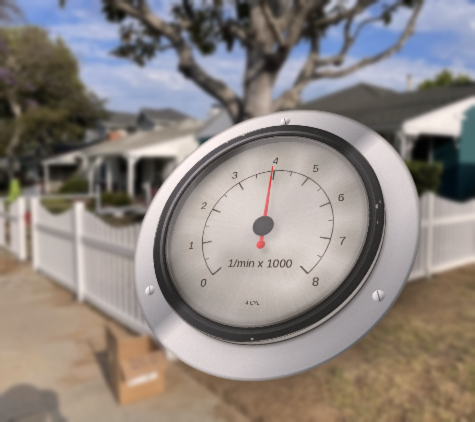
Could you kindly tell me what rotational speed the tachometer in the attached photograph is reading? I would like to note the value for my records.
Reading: 4000 rpm
